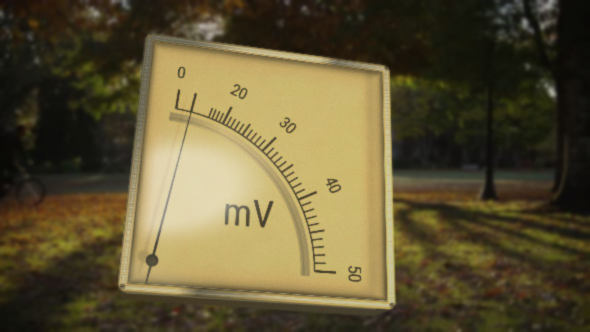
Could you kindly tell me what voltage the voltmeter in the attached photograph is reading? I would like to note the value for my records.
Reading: 10 mV
